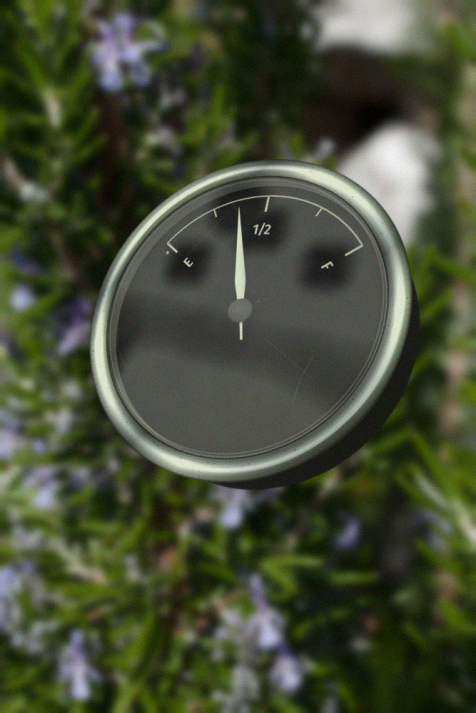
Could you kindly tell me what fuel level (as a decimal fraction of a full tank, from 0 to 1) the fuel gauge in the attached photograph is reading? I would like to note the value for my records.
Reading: 0.375
